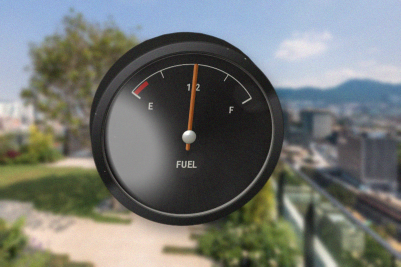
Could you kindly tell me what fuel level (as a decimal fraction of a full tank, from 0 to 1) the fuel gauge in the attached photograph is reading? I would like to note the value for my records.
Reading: 0.5
